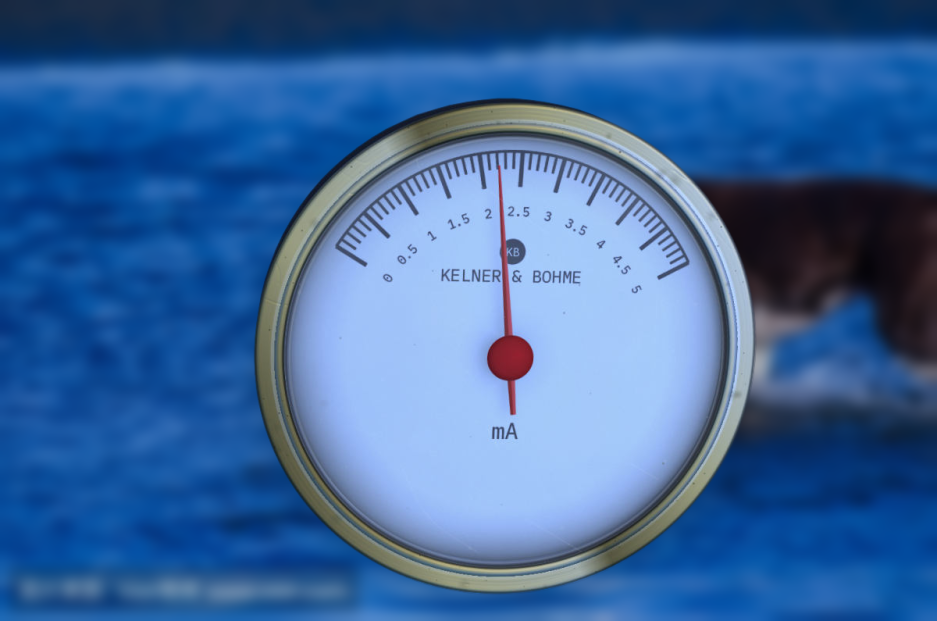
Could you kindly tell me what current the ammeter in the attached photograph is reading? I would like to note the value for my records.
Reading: 2.2 mA
